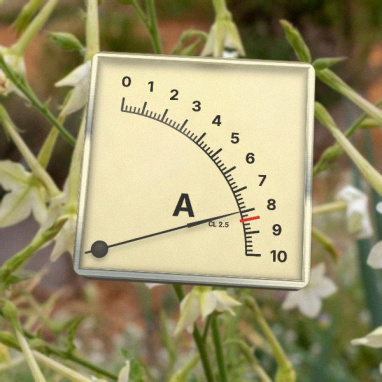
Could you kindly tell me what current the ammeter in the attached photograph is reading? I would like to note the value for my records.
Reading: 8 A
